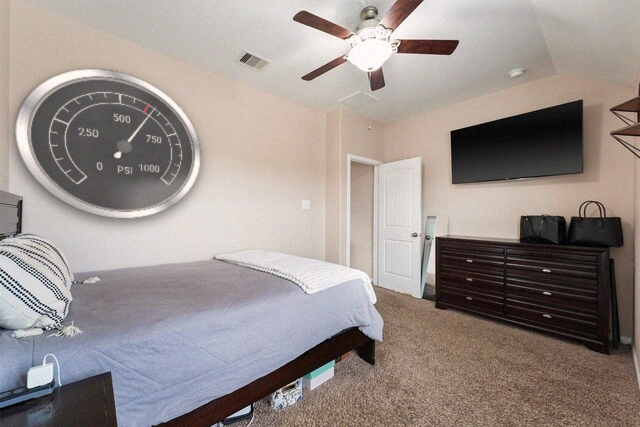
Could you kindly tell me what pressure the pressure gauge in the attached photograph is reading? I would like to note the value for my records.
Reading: 625 psi
